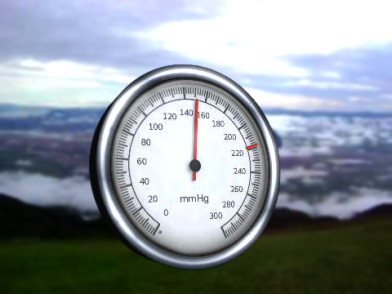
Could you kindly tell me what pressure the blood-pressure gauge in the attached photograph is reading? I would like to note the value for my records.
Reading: 150 mmHg
